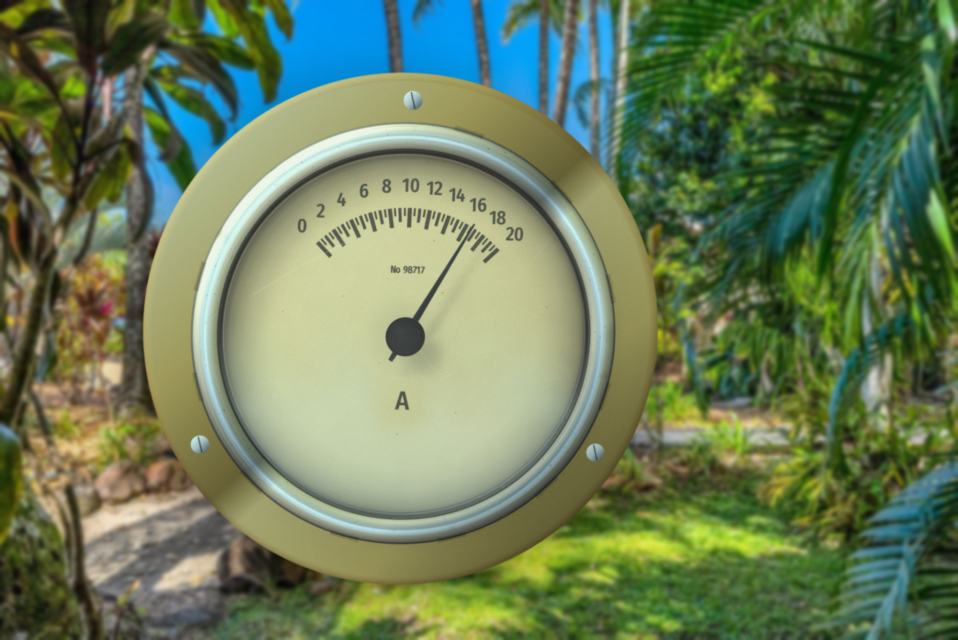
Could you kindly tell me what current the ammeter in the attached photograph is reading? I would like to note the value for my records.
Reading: 16.5 A
